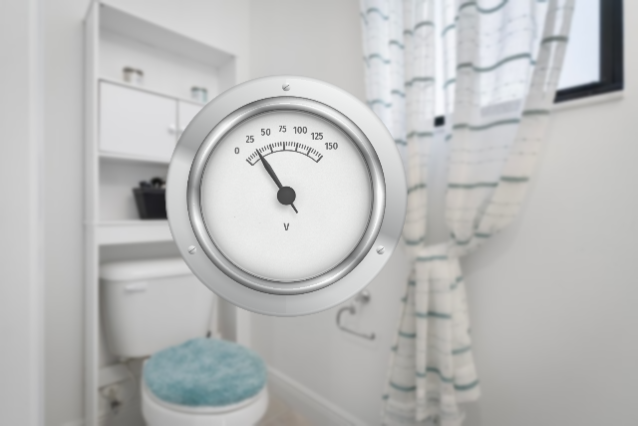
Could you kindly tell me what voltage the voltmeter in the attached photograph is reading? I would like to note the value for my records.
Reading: 25 V
